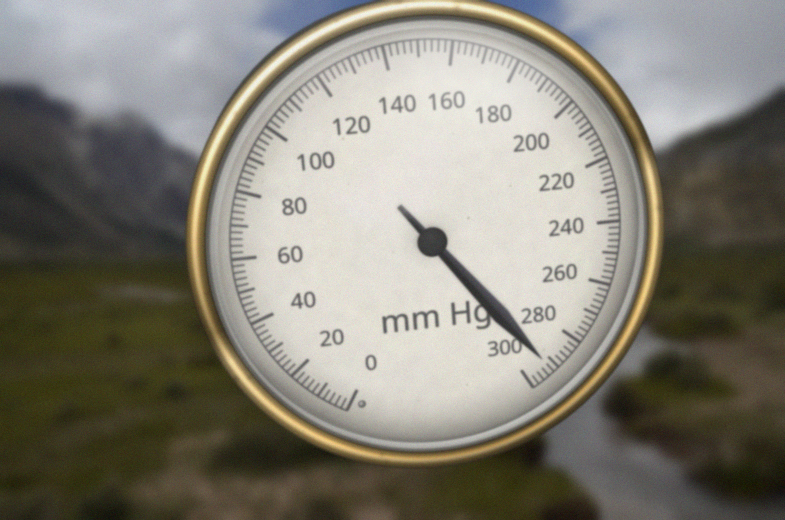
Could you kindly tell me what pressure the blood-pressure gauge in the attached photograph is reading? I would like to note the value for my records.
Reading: 292 mmHg
